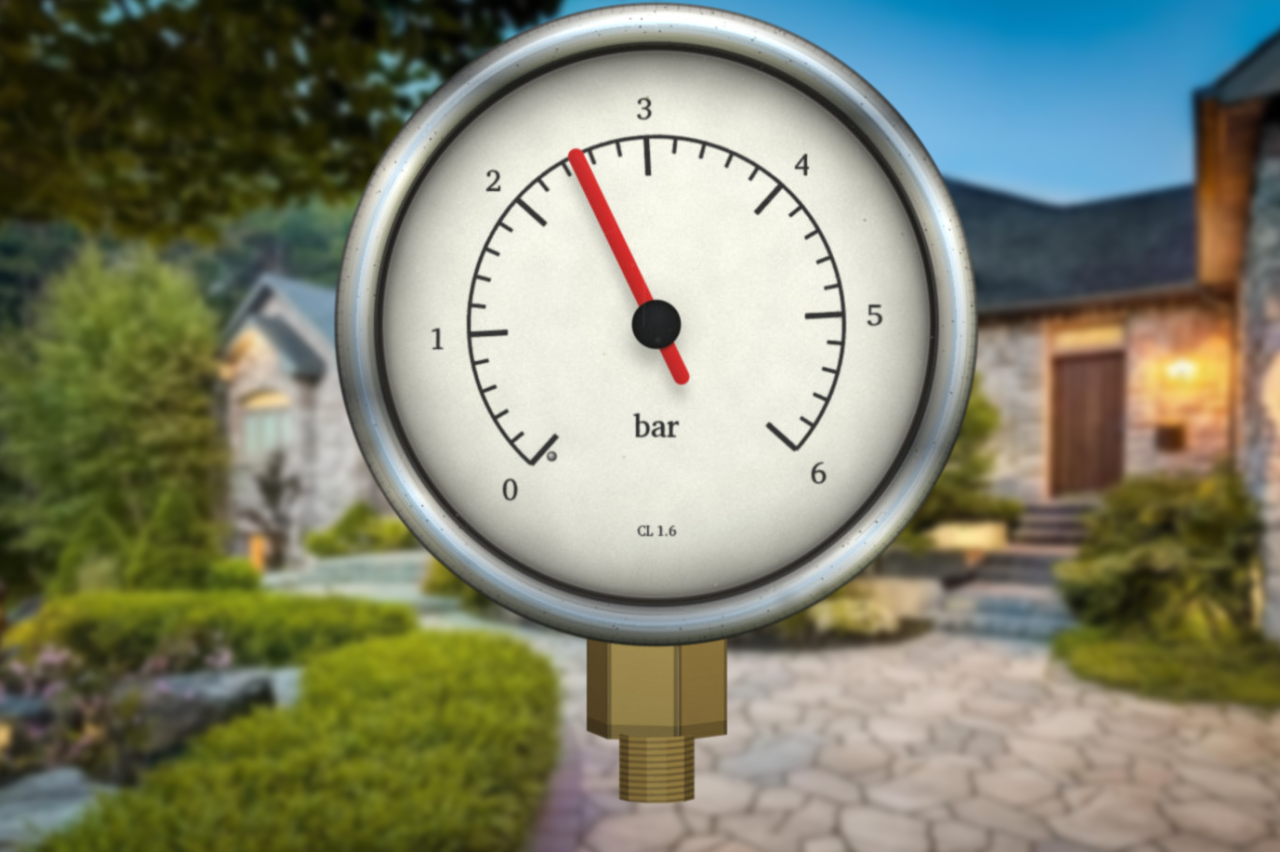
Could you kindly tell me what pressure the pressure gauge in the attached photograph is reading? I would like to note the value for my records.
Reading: 2.5 bar
